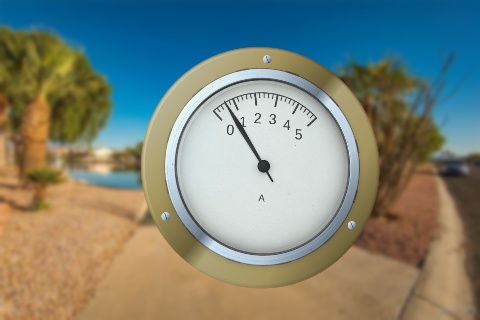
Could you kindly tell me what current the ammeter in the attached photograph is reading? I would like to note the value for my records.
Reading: 0.6 A
